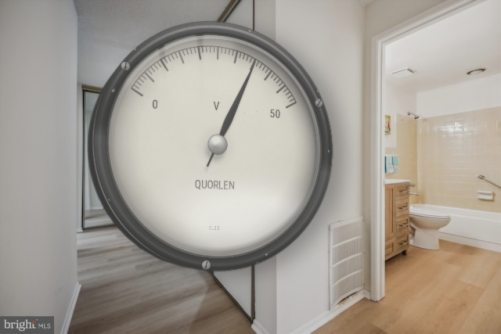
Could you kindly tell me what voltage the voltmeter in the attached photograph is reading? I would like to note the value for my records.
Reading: 35 V
